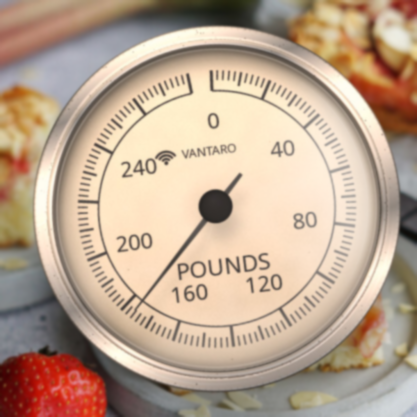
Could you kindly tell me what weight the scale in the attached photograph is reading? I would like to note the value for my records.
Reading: 176 lb
